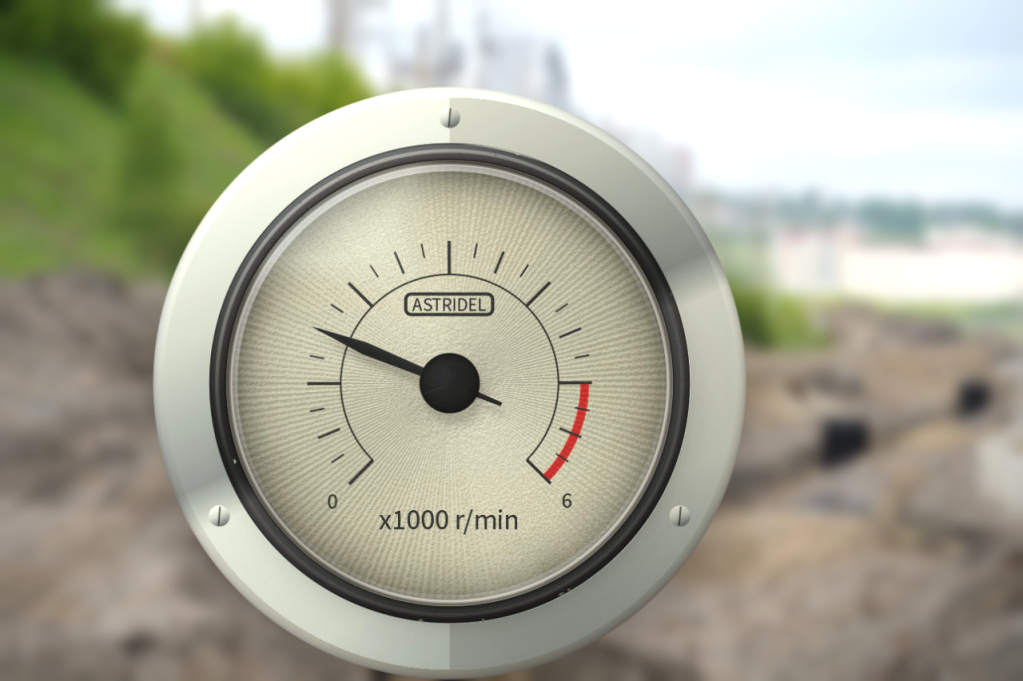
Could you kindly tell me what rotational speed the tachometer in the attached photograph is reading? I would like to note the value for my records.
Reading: 1500 rpm
